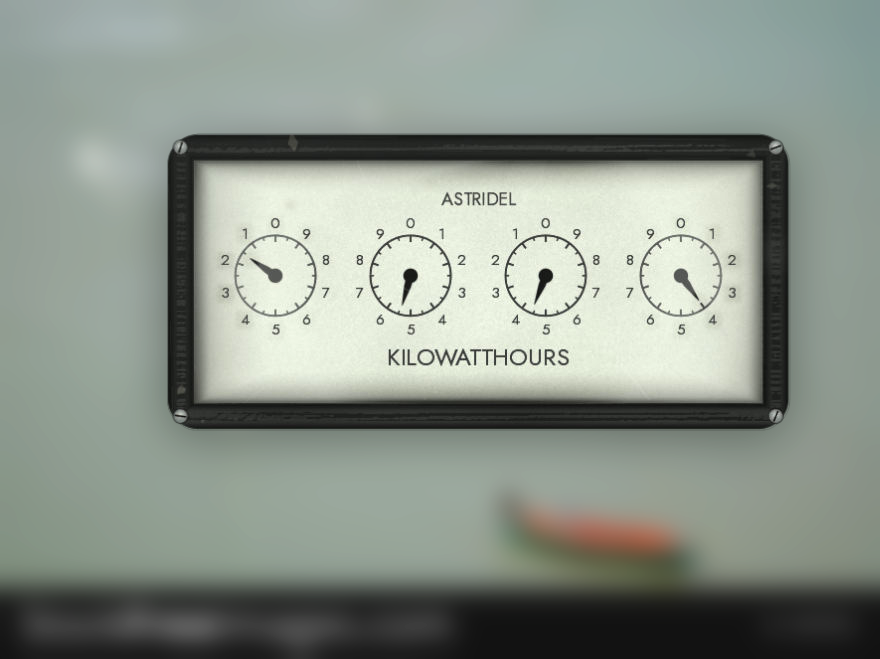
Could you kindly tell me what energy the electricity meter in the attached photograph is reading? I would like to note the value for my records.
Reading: 1544 kWh
